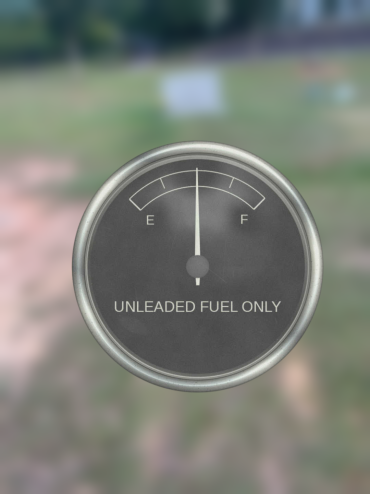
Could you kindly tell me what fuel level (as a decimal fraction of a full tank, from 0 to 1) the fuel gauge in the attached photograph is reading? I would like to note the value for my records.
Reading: 0.5
